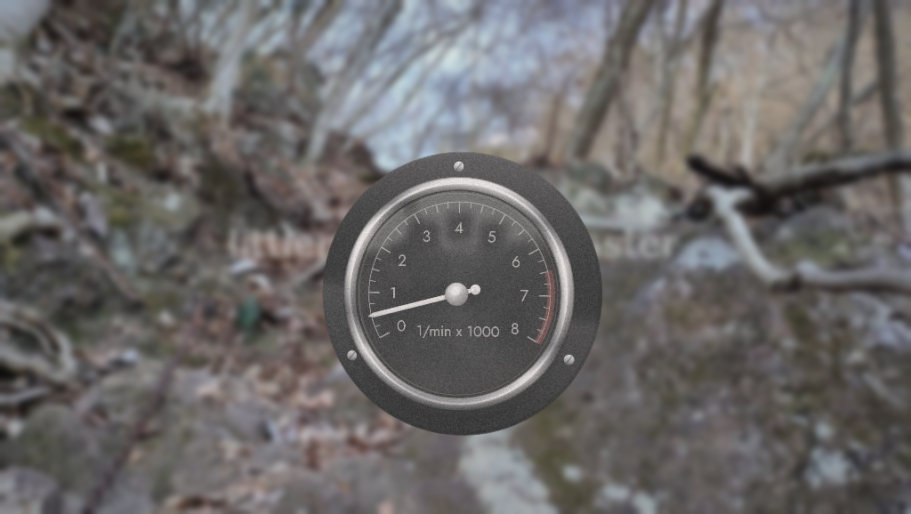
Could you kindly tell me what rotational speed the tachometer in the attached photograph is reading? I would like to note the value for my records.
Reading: 500 rpm
